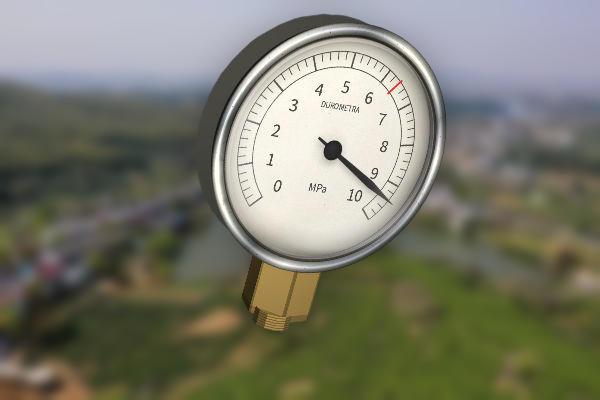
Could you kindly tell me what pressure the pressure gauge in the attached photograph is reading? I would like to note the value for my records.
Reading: 9.4 MPa
